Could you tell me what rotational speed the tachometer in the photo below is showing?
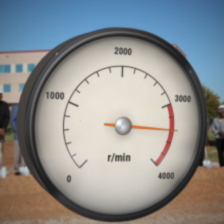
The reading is 3400 rpm
